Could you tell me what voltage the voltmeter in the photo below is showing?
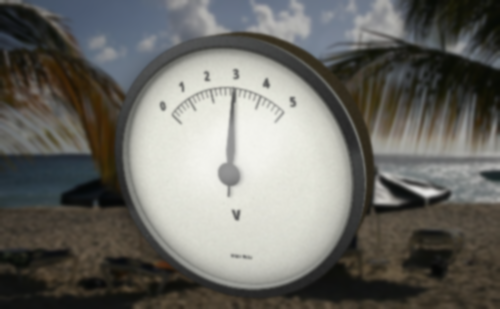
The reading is 3 V
